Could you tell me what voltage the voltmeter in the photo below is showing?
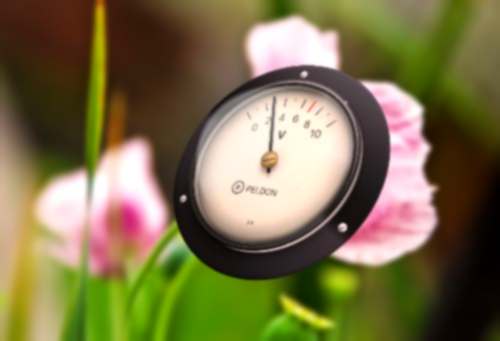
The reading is 3 V
